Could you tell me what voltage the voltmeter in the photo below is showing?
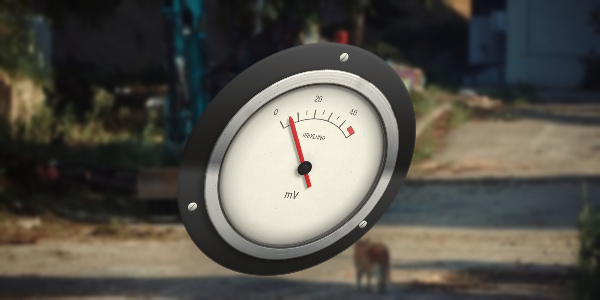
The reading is 5 mV
